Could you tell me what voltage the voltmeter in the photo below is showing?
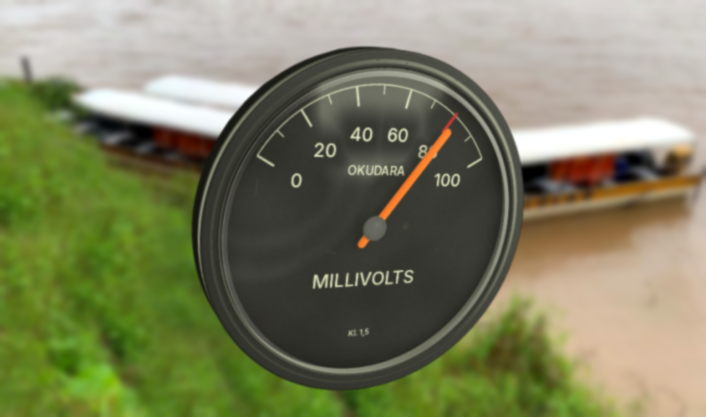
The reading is 80 mV
